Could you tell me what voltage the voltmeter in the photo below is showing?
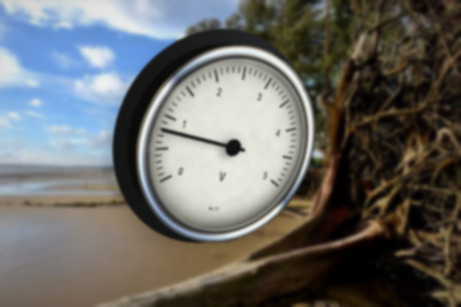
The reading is 0.8 V
